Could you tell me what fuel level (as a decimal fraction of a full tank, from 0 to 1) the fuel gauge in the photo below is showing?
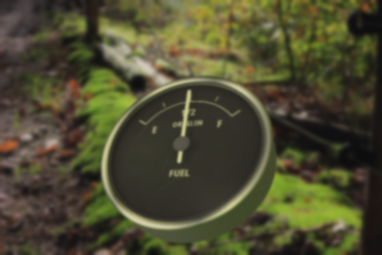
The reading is 0.5
